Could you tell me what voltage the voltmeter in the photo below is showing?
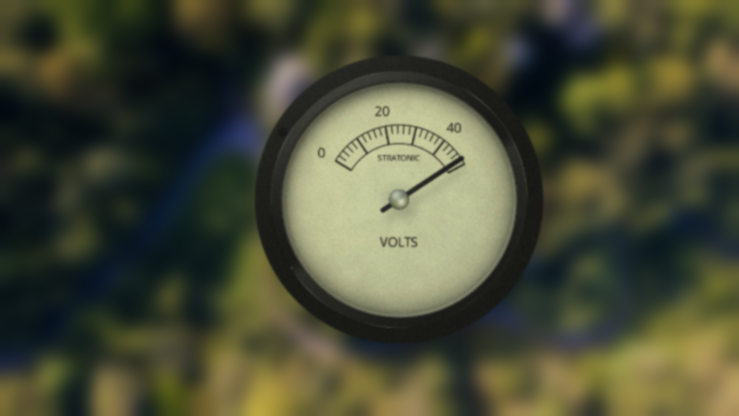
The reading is 48 V
